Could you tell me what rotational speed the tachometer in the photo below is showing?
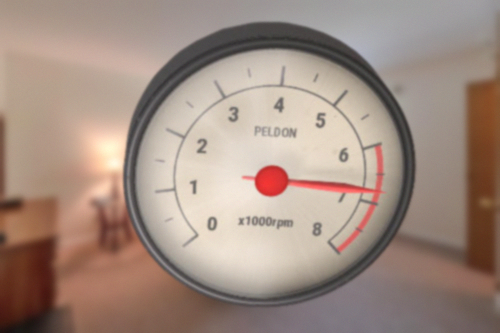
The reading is 6750 rpm
